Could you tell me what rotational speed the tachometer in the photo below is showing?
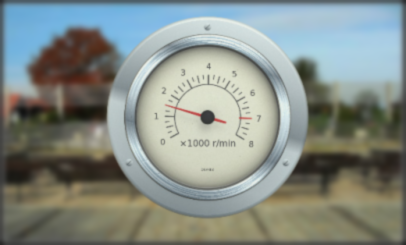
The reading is 1500 rpm
